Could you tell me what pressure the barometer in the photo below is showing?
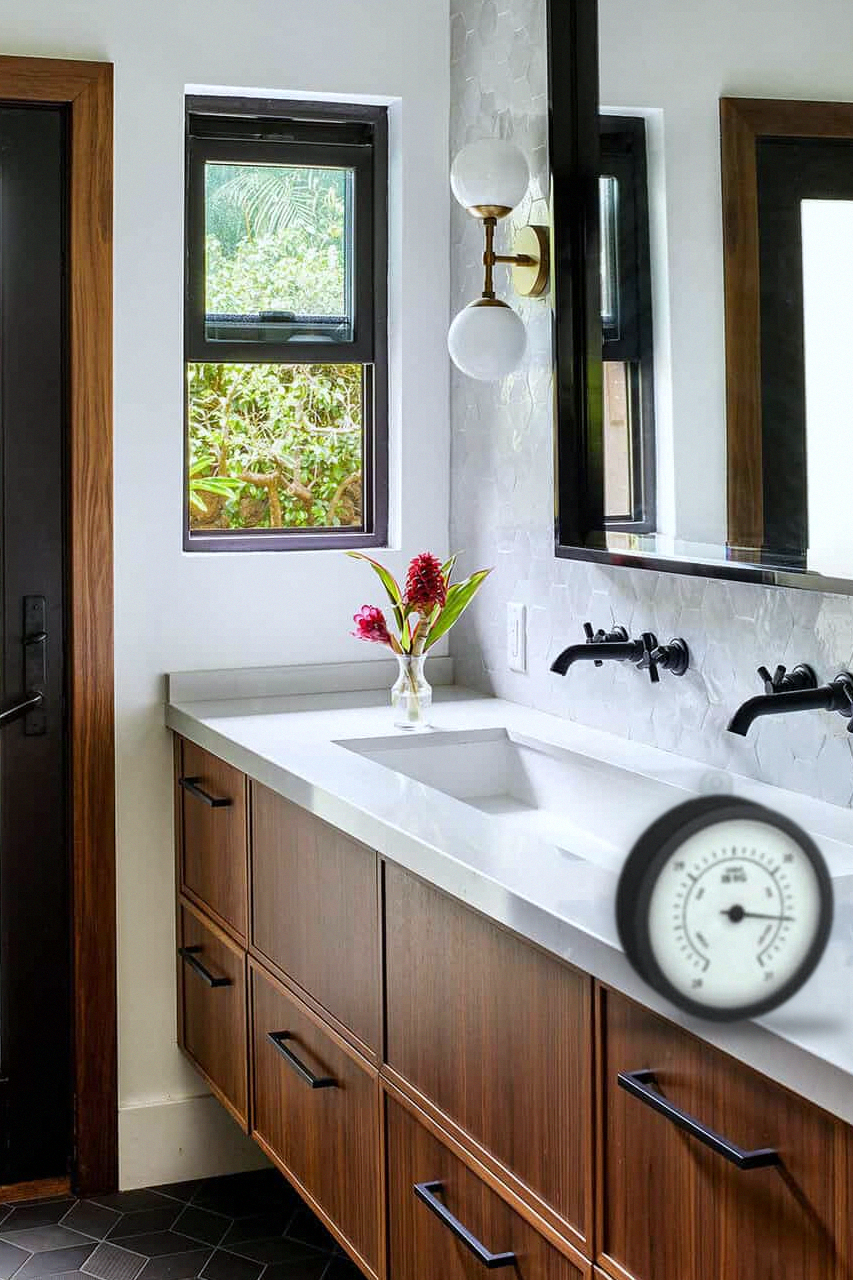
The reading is 30.5 inHg
